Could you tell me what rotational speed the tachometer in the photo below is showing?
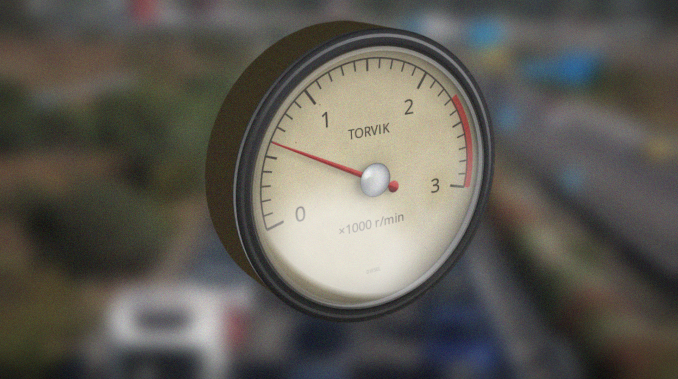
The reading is 600 rpm
